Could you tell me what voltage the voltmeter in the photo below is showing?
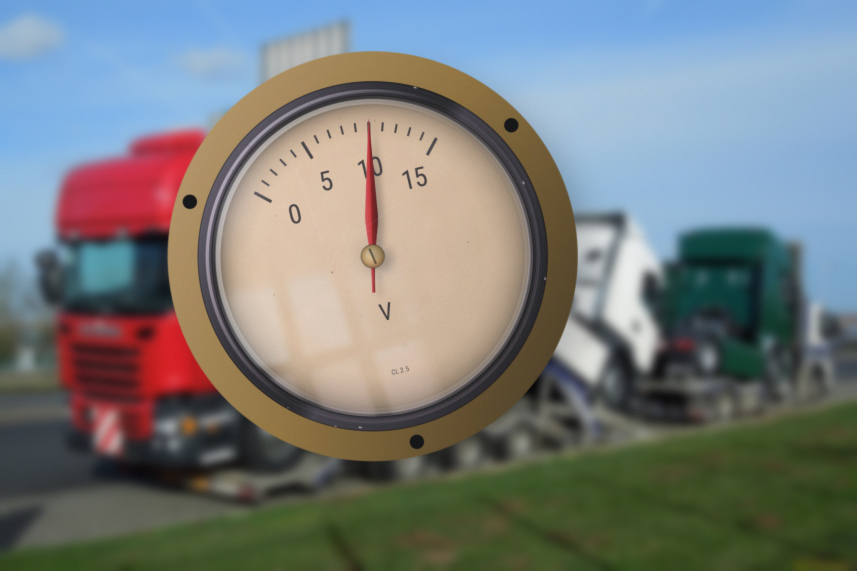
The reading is 10 V
